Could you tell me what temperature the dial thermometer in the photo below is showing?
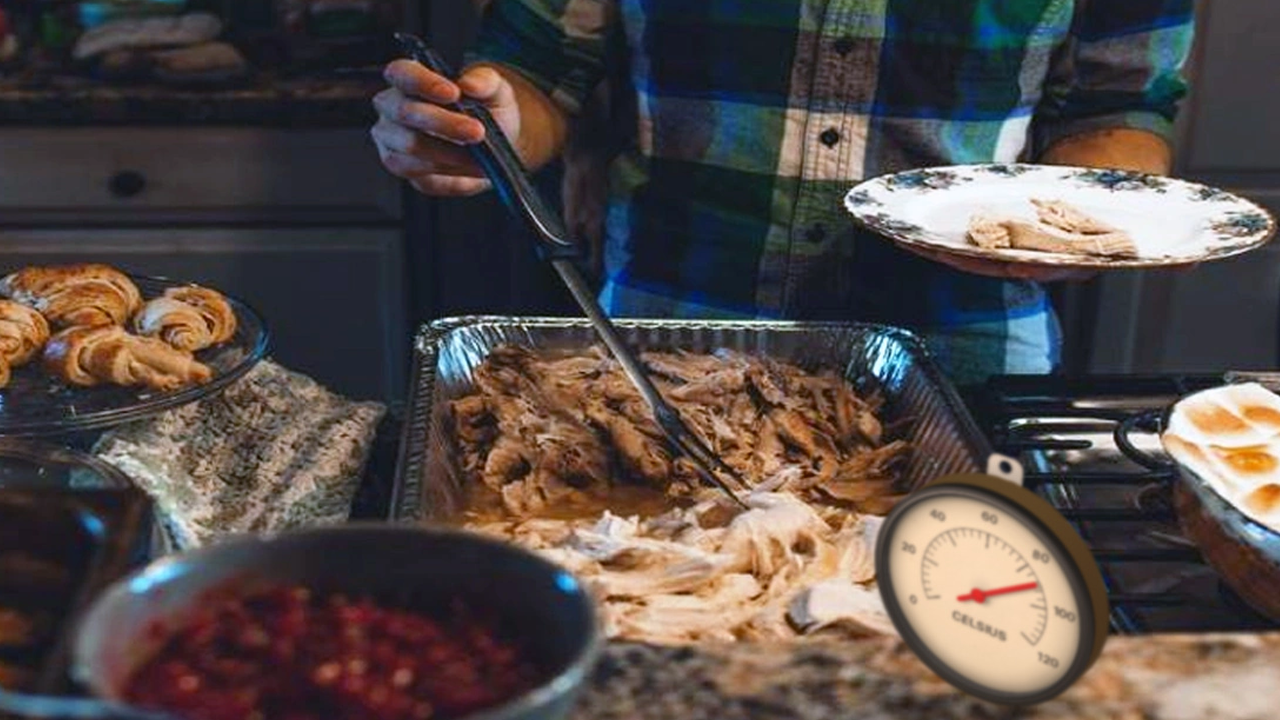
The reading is 88 °C
